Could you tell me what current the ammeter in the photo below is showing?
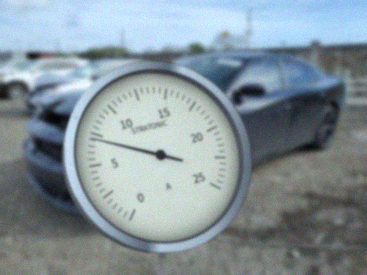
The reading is 7 A
